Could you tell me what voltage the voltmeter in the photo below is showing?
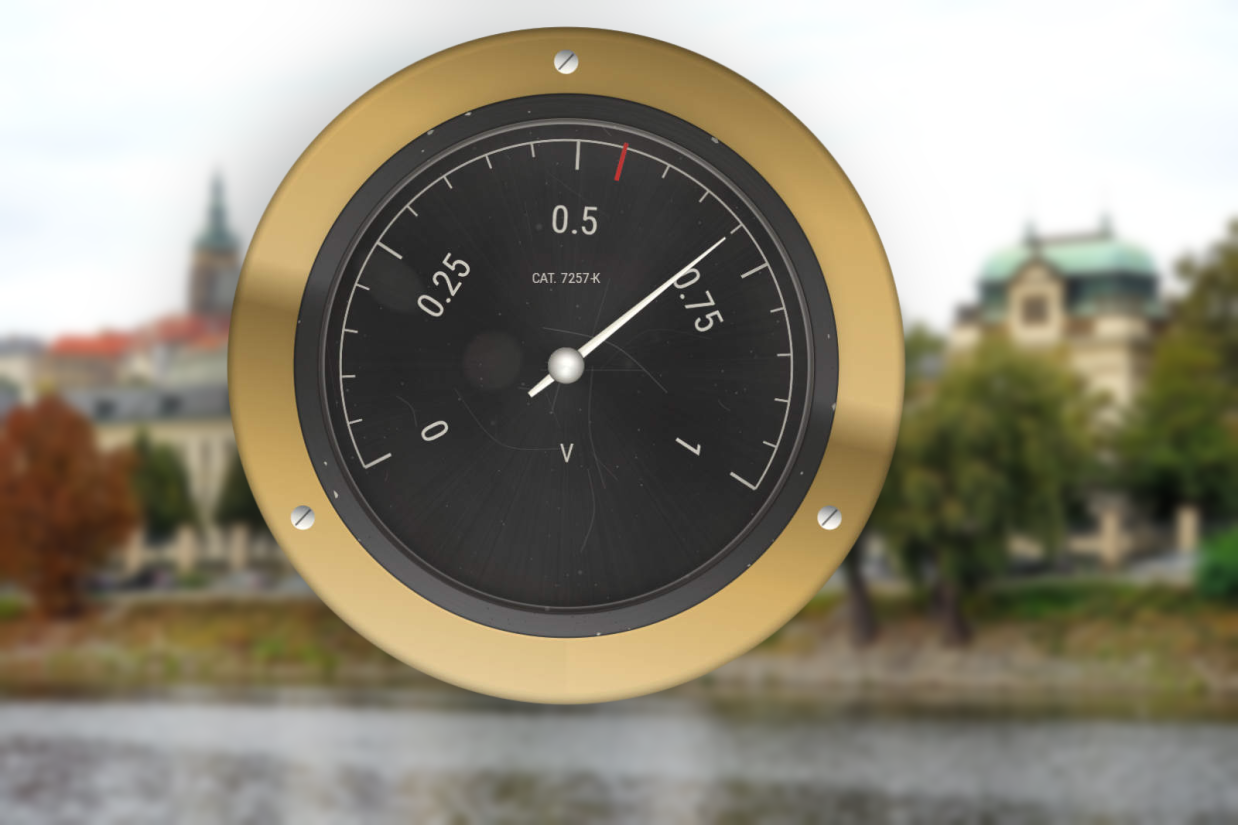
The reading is 0.7 V
